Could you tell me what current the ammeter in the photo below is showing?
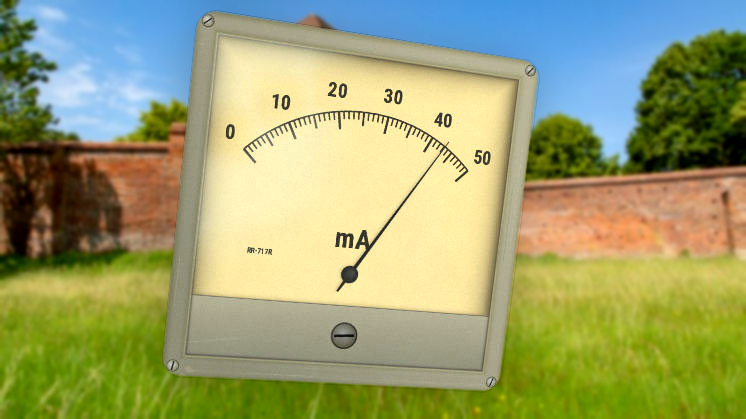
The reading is 43 mA
